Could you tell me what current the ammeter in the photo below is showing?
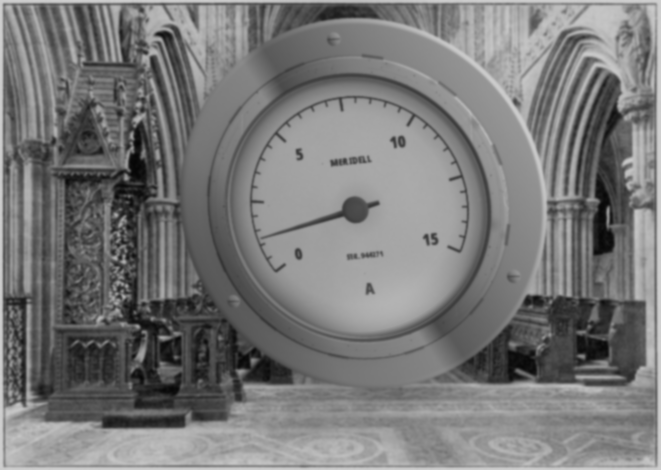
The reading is 1.25 A
